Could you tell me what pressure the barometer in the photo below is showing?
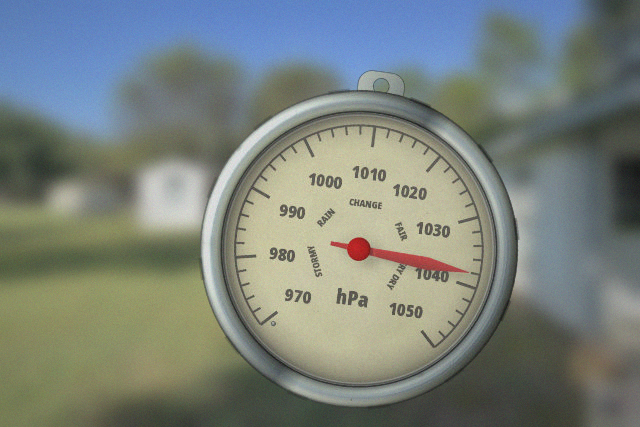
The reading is 1038 hPa
